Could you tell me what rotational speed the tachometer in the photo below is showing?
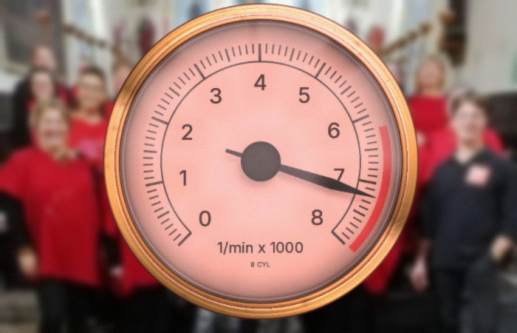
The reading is 7200 rpm
